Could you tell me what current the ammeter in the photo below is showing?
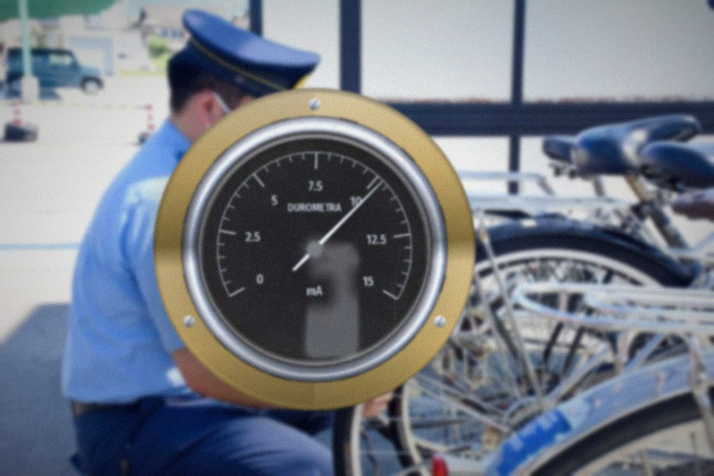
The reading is 10.25 mA
